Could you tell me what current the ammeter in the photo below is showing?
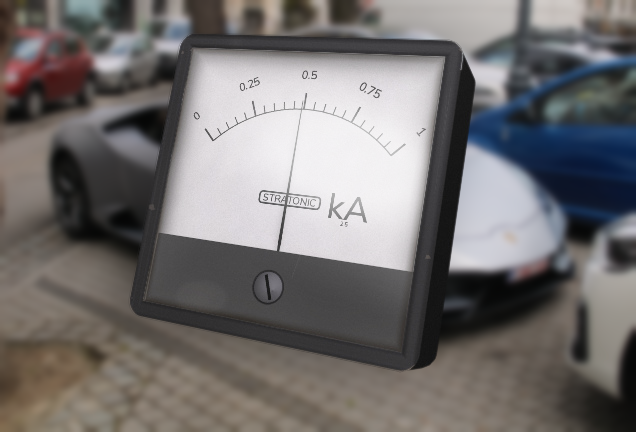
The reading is 0.5 kA
